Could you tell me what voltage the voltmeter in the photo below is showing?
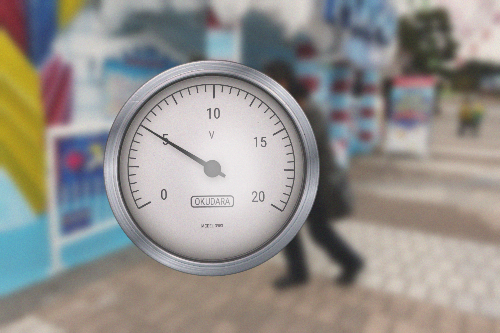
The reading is 5 V
